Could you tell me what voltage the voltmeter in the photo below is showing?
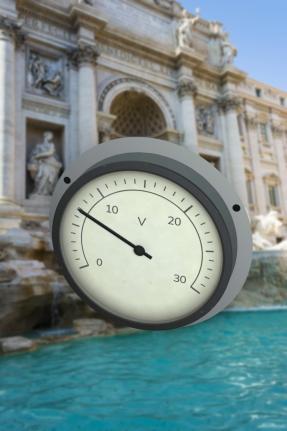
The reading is 7 V
